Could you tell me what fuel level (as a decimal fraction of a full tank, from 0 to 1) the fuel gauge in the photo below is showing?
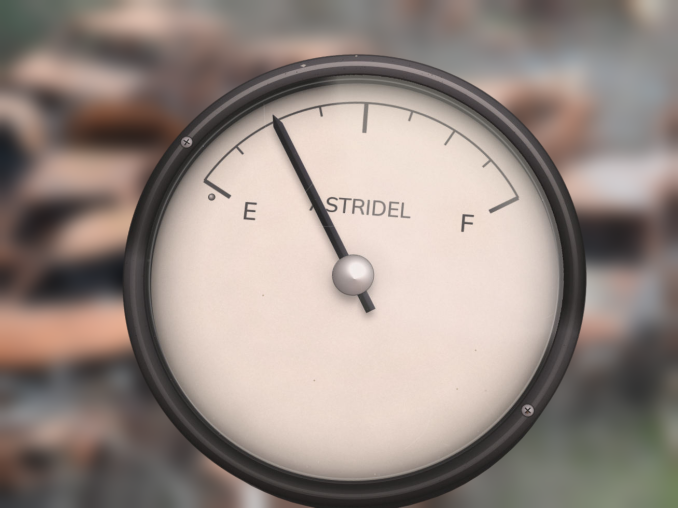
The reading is 0.25
